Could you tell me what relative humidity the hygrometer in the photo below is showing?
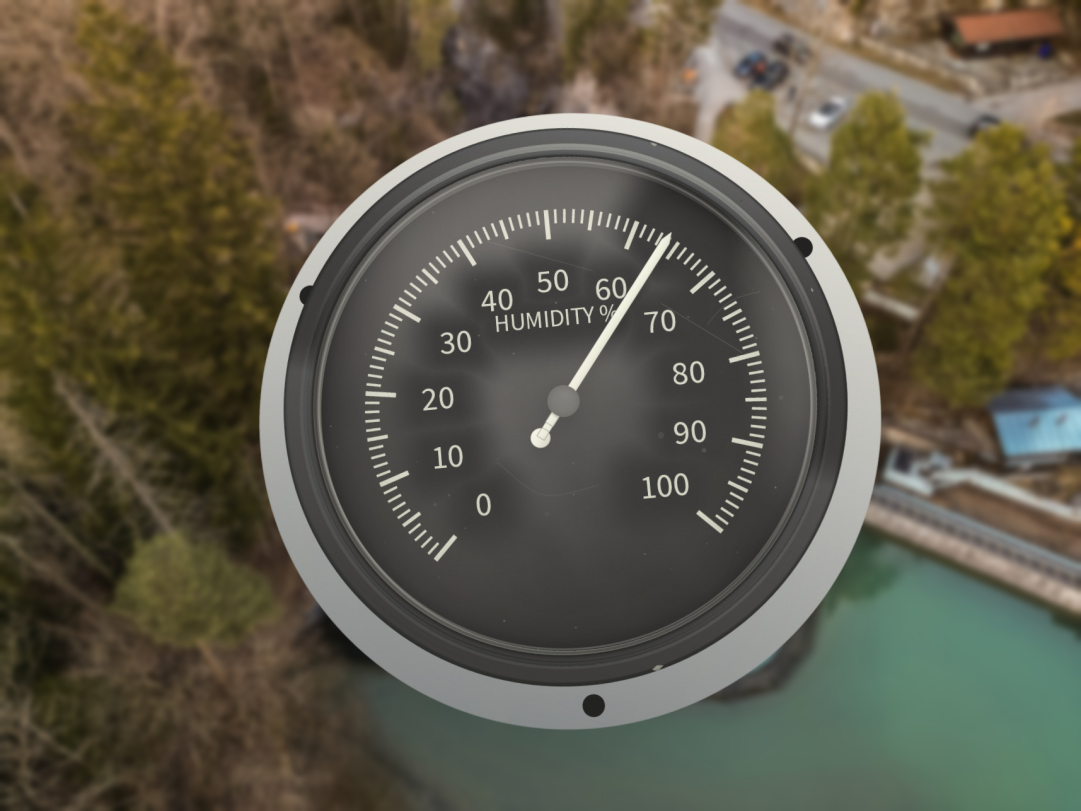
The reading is 64 %
